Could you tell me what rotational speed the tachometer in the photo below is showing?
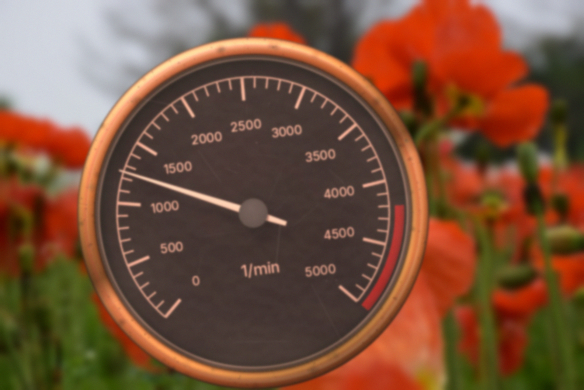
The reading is 1250 rpm
